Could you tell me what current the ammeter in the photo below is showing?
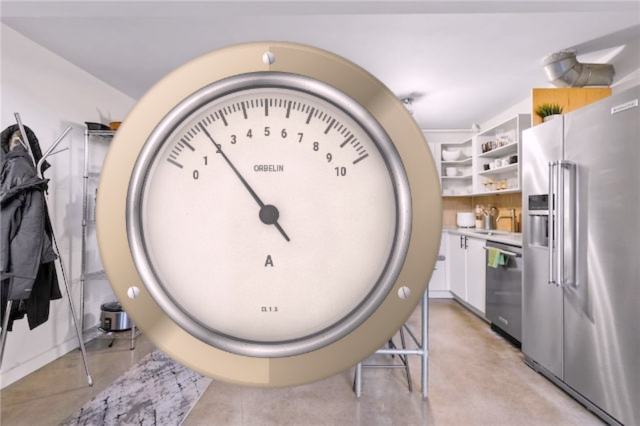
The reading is 2 A
